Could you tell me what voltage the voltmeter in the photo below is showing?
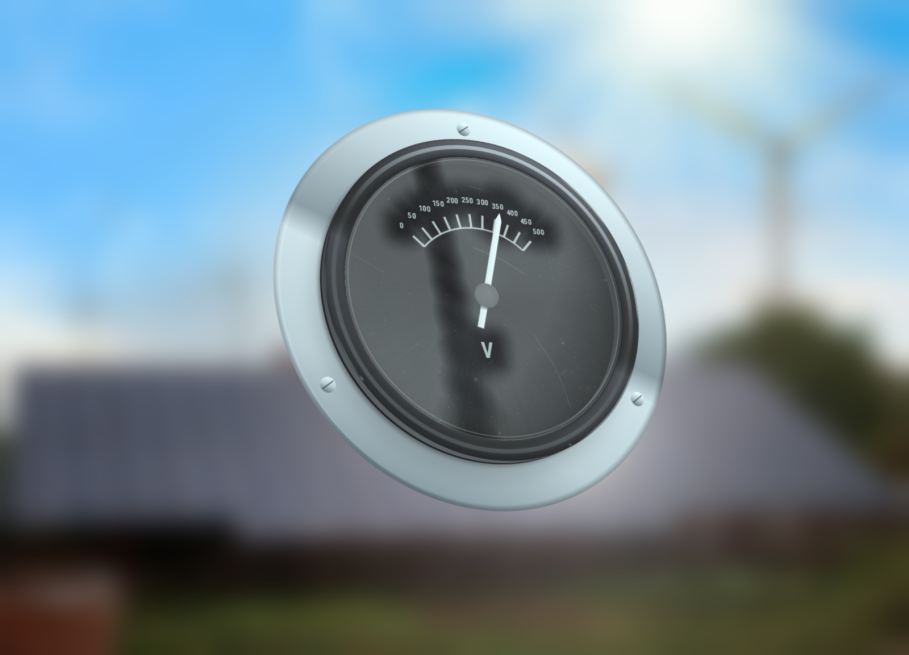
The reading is 350 V
